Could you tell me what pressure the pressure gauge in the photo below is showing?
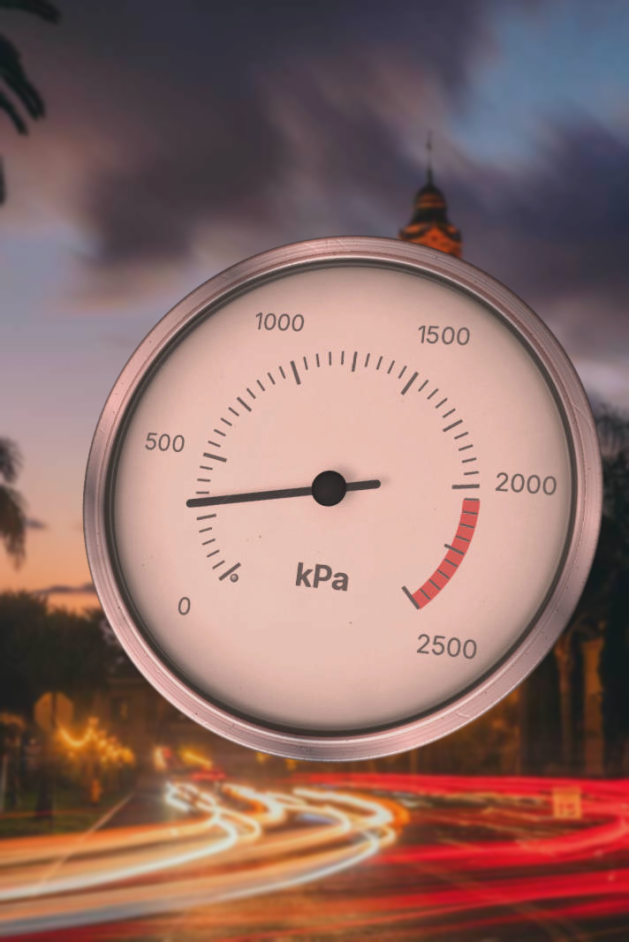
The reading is 300 kPa
